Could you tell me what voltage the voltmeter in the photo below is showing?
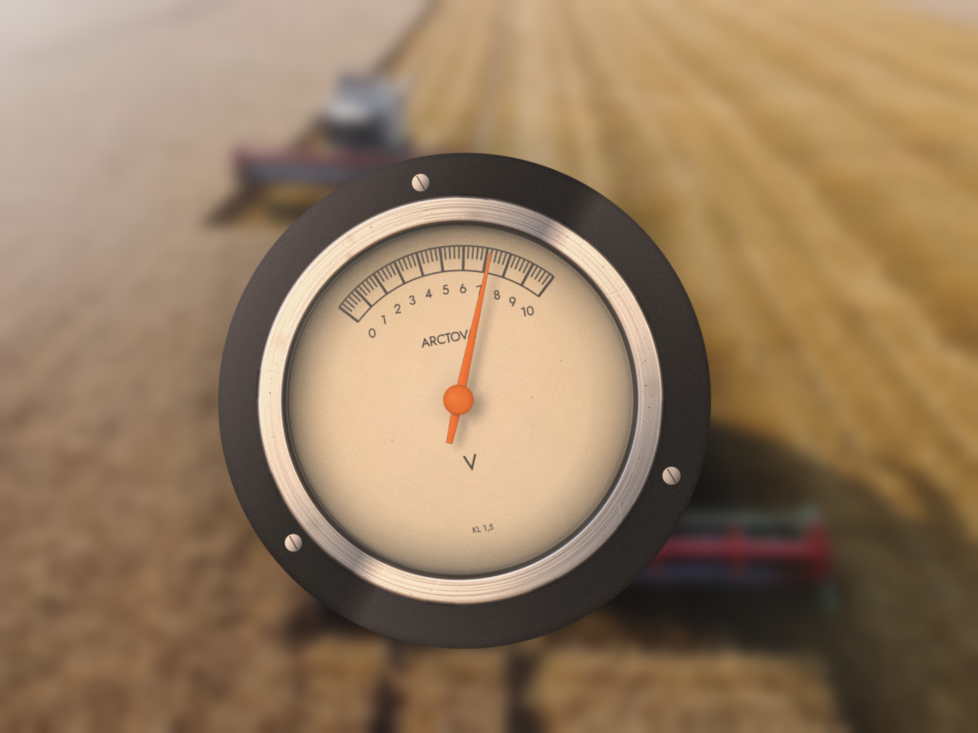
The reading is 7.2 V
